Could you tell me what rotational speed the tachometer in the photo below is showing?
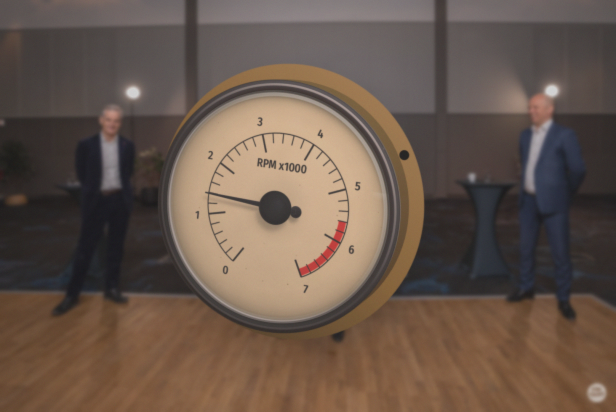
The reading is 1400 rpm
